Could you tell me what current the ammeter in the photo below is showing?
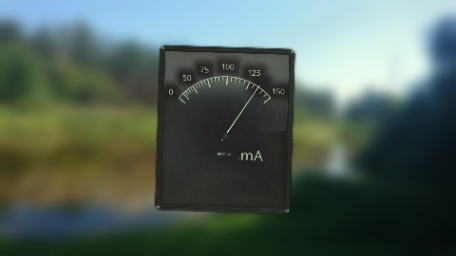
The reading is 135 mA
